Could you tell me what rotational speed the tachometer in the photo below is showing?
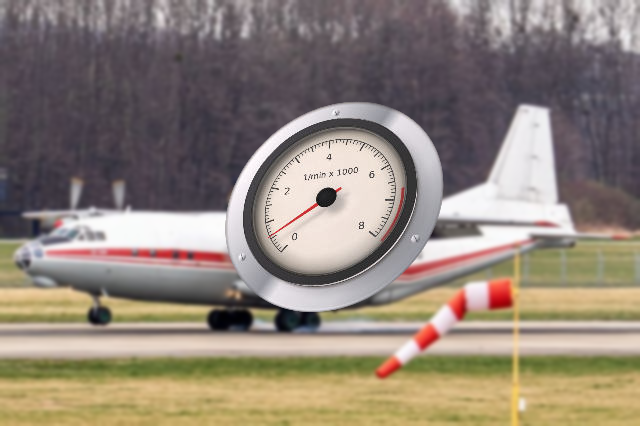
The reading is 500 rpm
